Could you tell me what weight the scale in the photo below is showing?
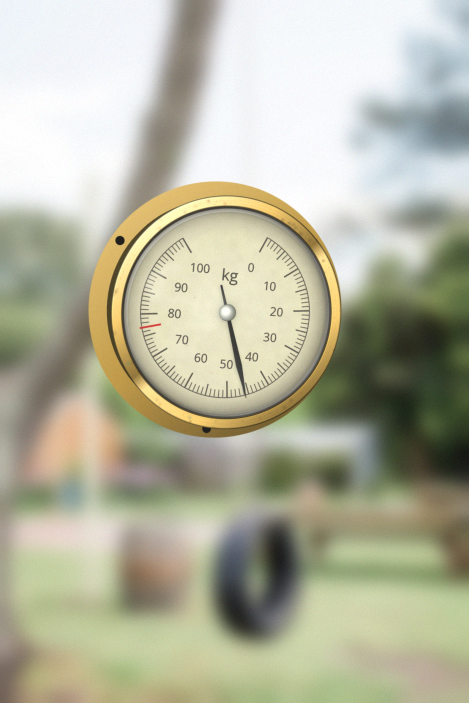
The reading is 46 kg
